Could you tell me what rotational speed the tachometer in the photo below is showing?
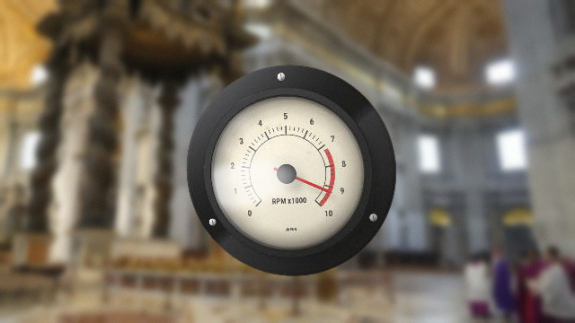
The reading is 9200 rpm
